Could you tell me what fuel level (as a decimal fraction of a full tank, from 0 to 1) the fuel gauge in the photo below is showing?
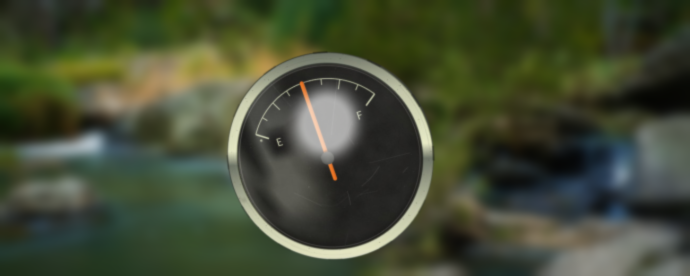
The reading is 0.5
